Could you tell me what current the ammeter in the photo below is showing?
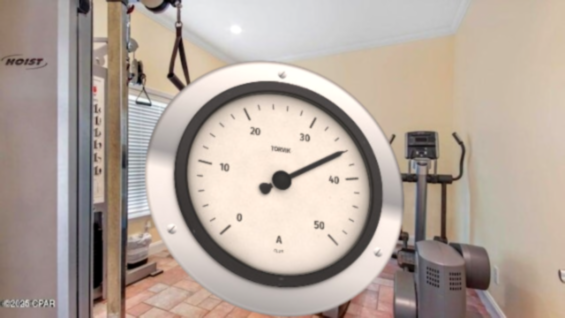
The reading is 36 A
